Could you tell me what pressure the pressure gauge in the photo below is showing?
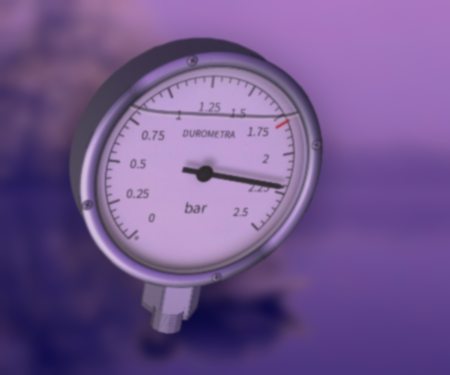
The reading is 2.2 bar
